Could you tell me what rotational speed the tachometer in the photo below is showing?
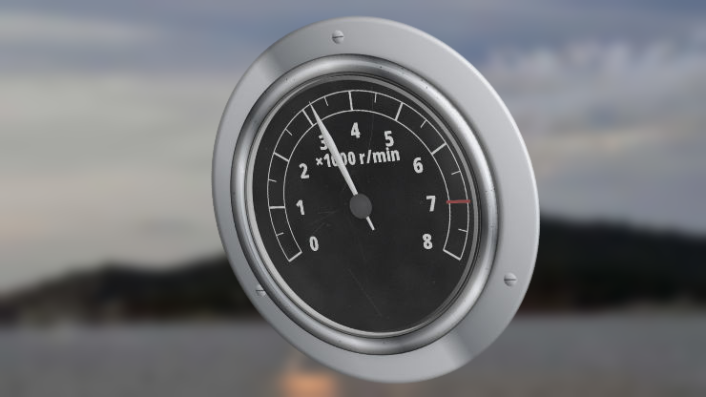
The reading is 3250 rpm
